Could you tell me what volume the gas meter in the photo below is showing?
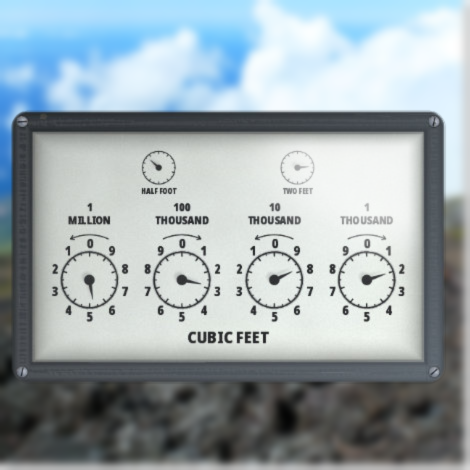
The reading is 528200 ft³
